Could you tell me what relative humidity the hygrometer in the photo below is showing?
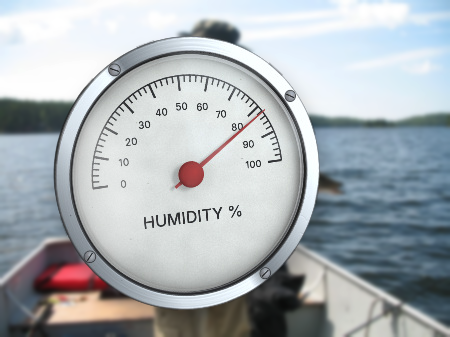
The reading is 82 %
